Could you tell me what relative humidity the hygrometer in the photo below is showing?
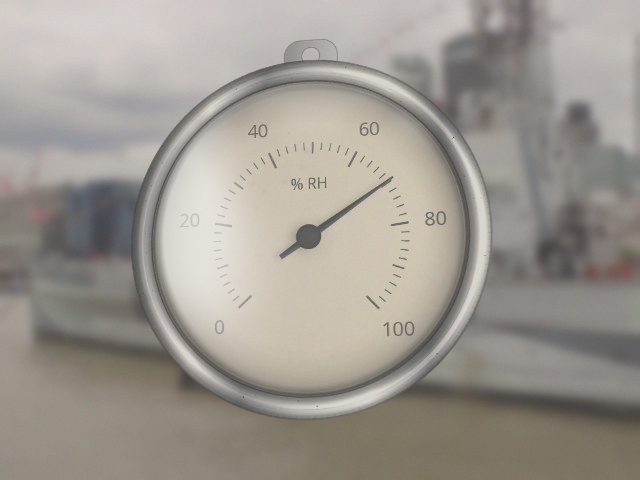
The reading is 70 %
